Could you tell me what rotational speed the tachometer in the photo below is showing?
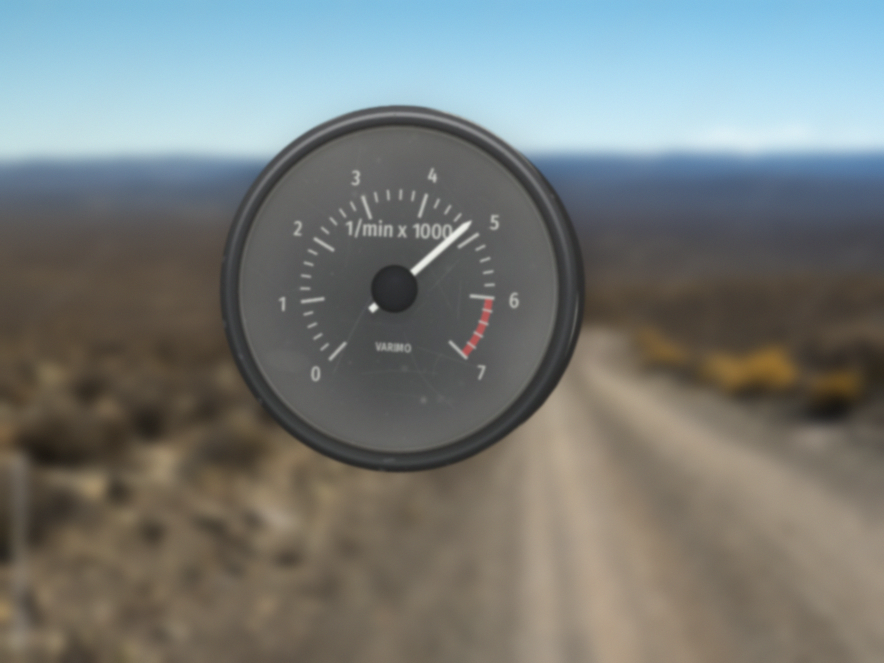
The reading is 4800 rpm
